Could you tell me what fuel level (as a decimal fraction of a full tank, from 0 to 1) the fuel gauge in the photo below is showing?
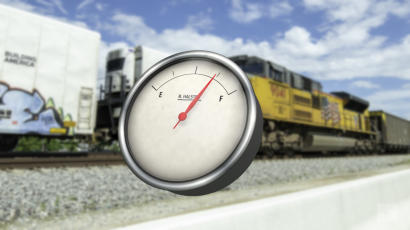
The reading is 0.75
